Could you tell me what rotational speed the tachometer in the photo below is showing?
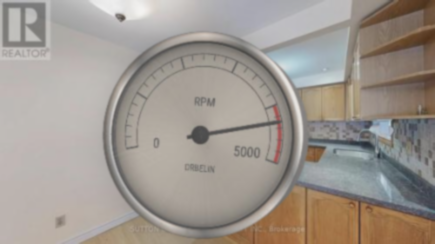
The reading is 4300 rpm
